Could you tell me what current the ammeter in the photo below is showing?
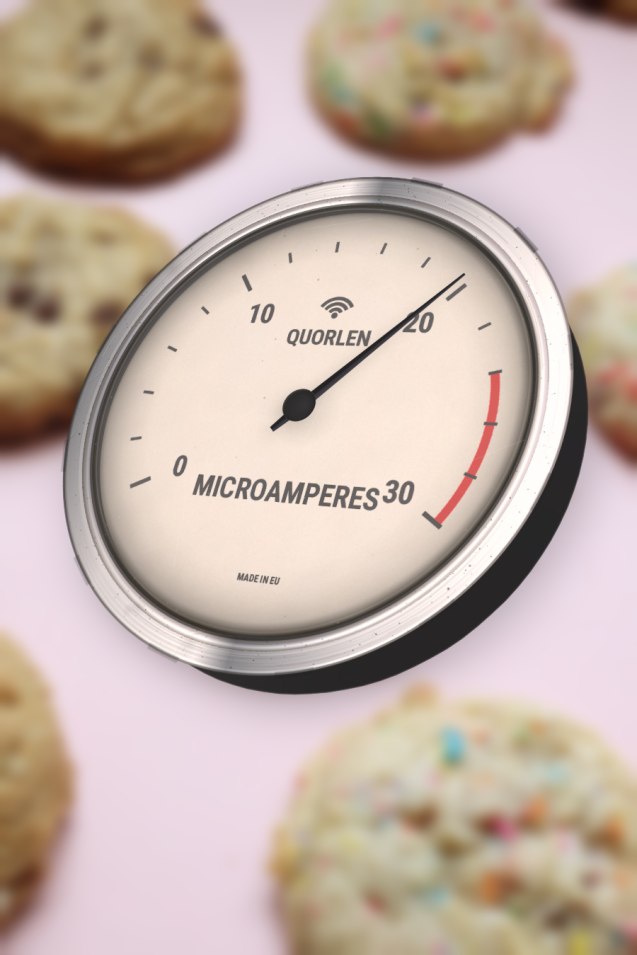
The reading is 20 µA
